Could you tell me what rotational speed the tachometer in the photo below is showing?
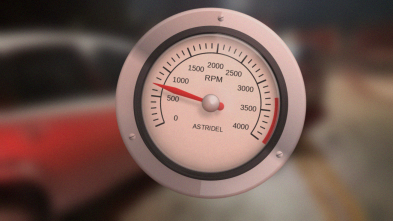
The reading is 700 rpm
